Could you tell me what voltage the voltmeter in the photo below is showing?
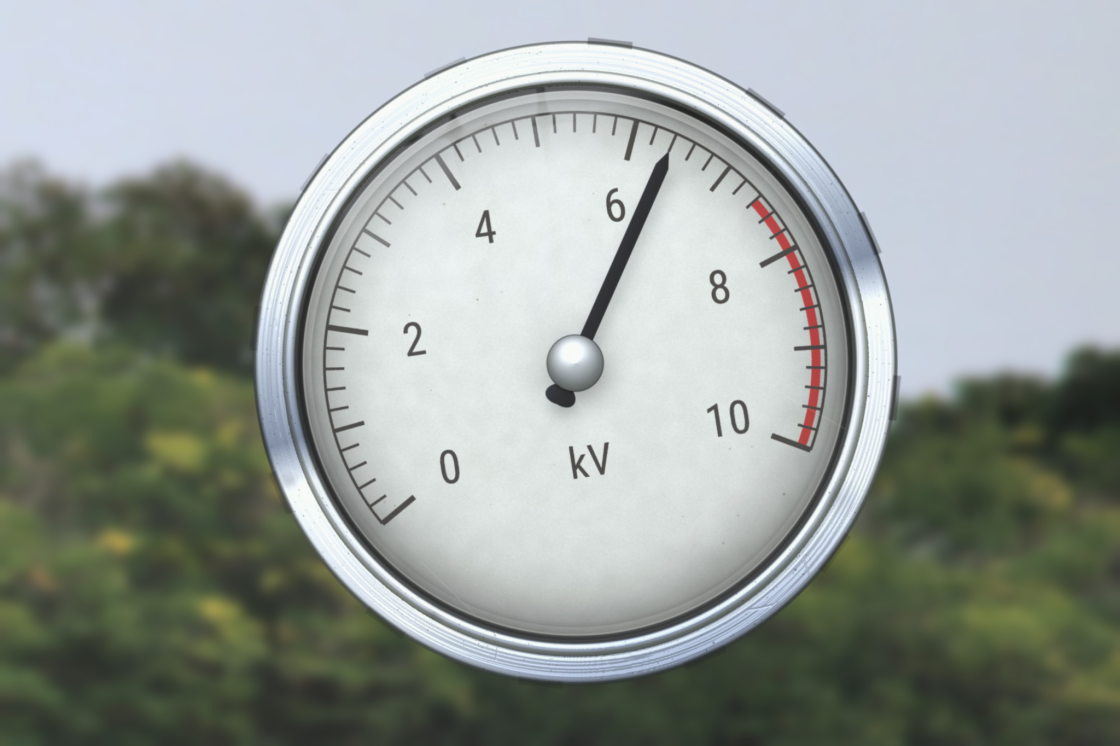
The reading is 6.4 kV
